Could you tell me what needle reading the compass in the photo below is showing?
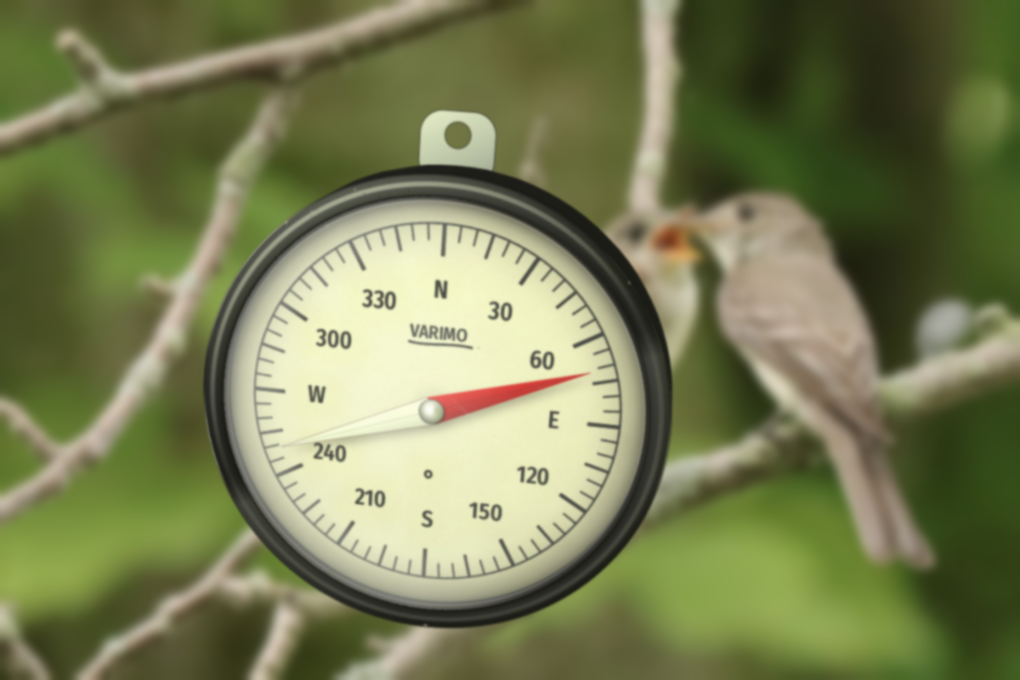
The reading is 70 °
